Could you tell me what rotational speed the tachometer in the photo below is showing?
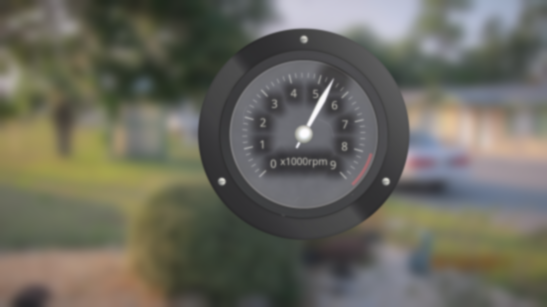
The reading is 5400 rpm
